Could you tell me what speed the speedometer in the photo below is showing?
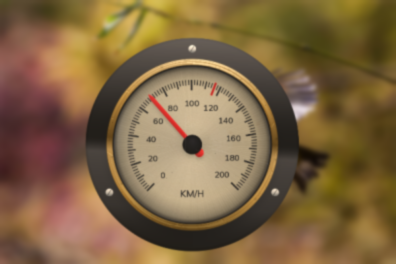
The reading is 70 km/h
